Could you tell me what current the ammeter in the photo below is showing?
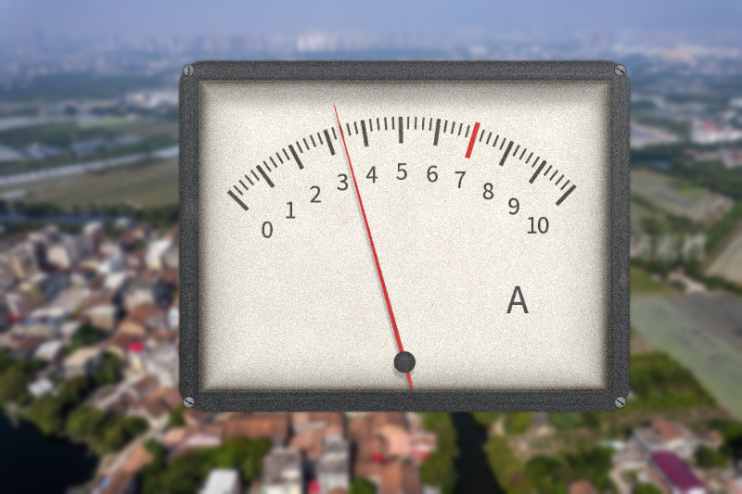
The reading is 3.4 A
